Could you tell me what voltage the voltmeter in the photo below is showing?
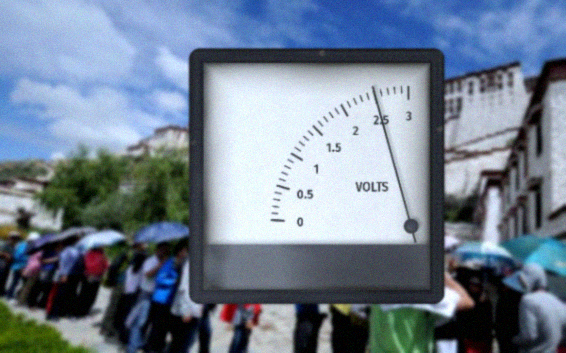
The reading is 2.5 V
